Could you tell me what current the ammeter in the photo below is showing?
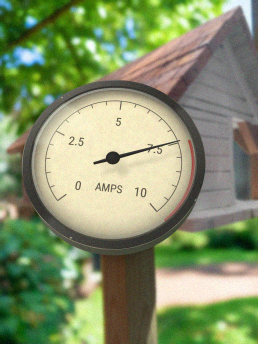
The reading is 7.5 A
